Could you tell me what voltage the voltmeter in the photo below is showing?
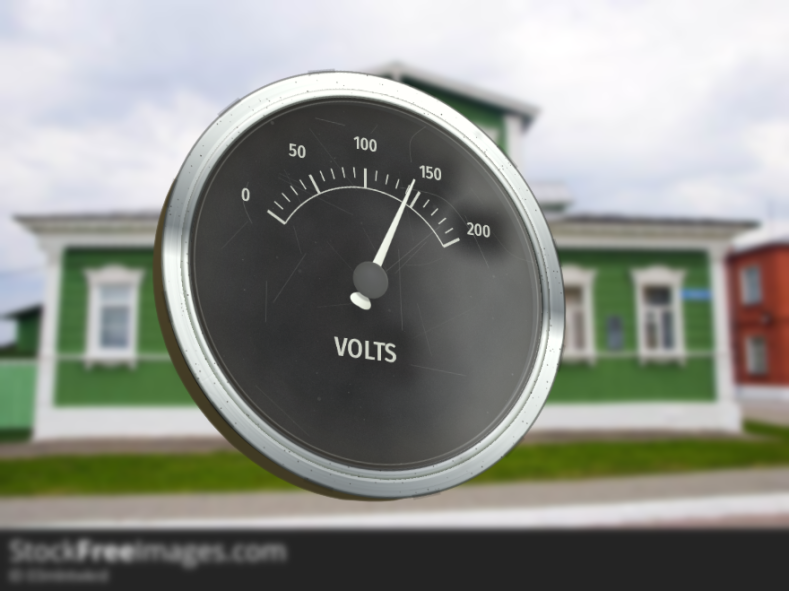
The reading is 140 V
